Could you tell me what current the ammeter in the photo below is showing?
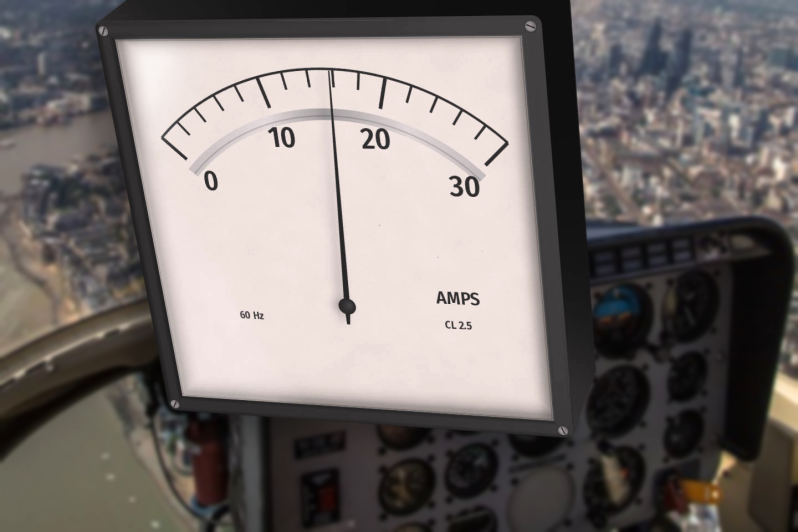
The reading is 16 A
